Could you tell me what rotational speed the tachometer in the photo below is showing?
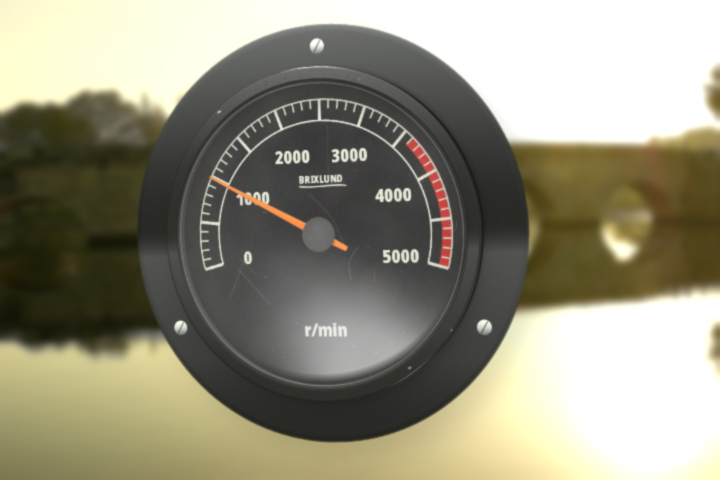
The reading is 1000 rpm
